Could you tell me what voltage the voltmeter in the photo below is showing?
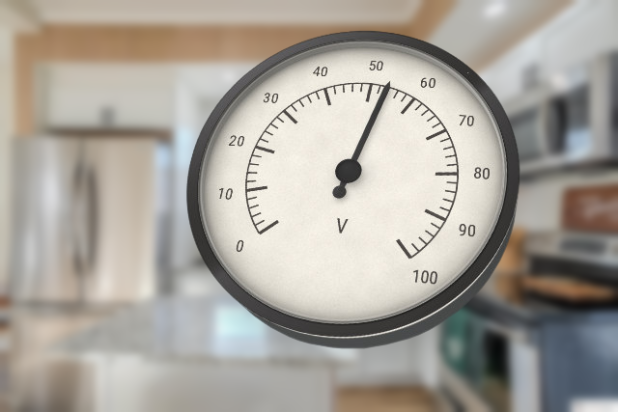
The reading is 54 V
